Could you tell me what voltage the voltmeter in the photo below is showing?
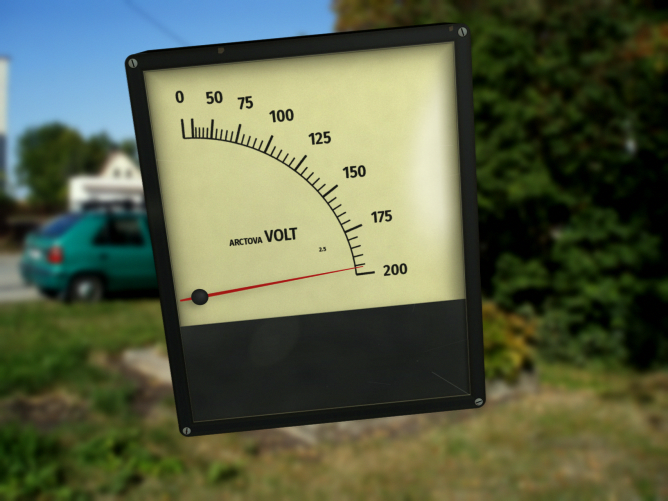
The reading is 195 V
